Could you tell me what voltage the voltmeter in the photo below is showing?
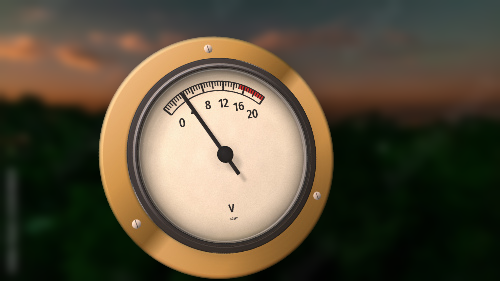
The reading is 4 V
